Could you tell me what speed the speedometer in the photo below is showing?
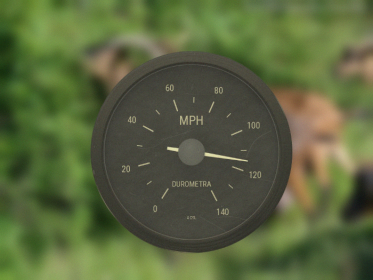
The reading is 115 mph
